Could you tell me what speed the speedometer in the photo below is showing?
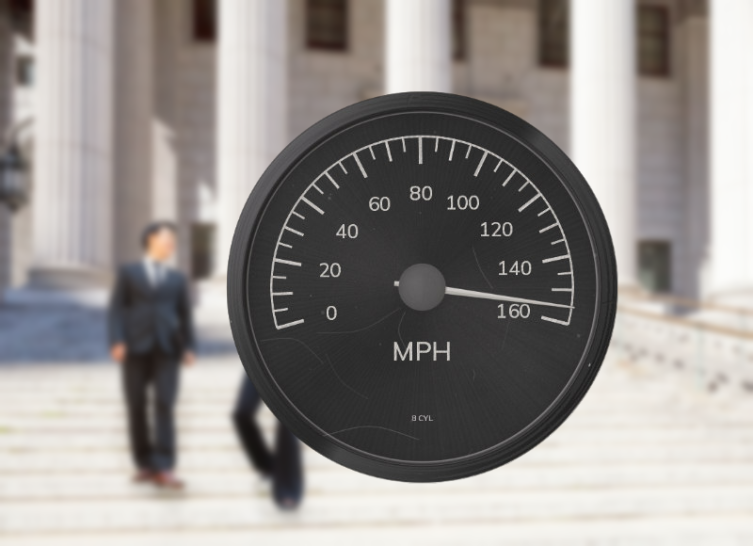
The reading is 155 mph
